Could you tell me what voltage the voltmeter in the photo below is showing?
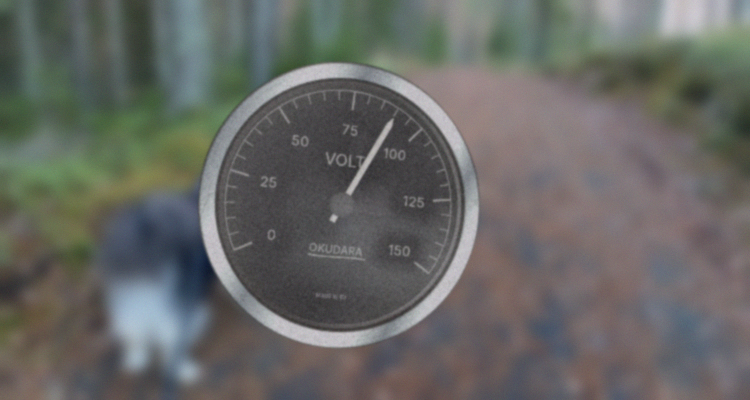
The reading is 90 V
